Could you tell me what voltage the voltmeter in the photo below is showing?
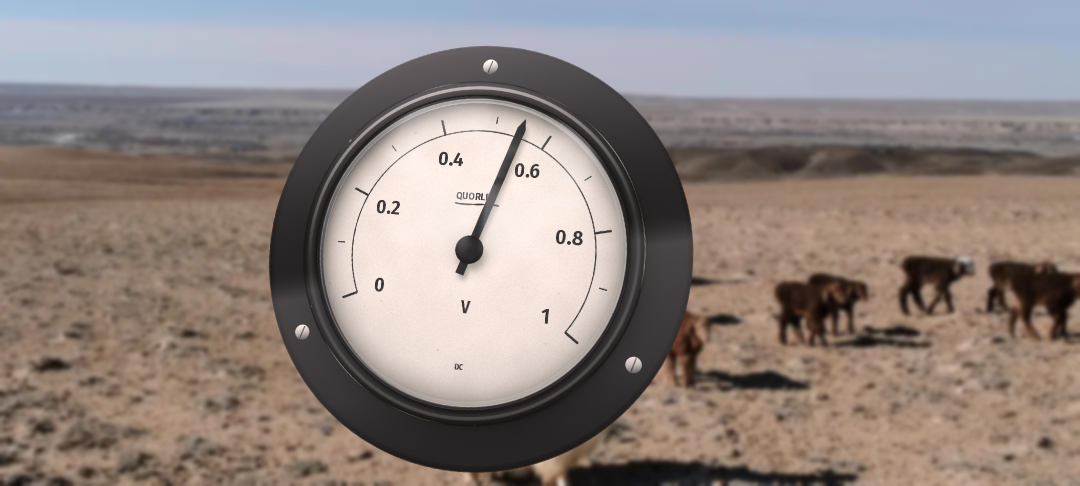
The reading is 0.55 V
